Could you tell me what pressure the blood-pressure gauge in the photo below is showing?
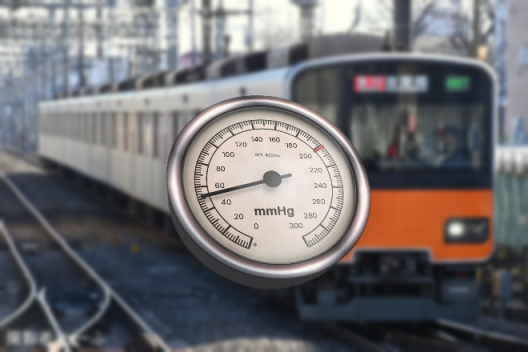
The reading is 50 mmHg
